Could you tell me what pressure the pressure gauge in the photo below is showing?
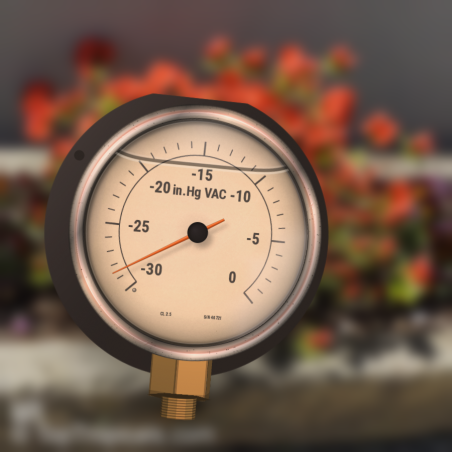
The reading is -28.5 inHg
